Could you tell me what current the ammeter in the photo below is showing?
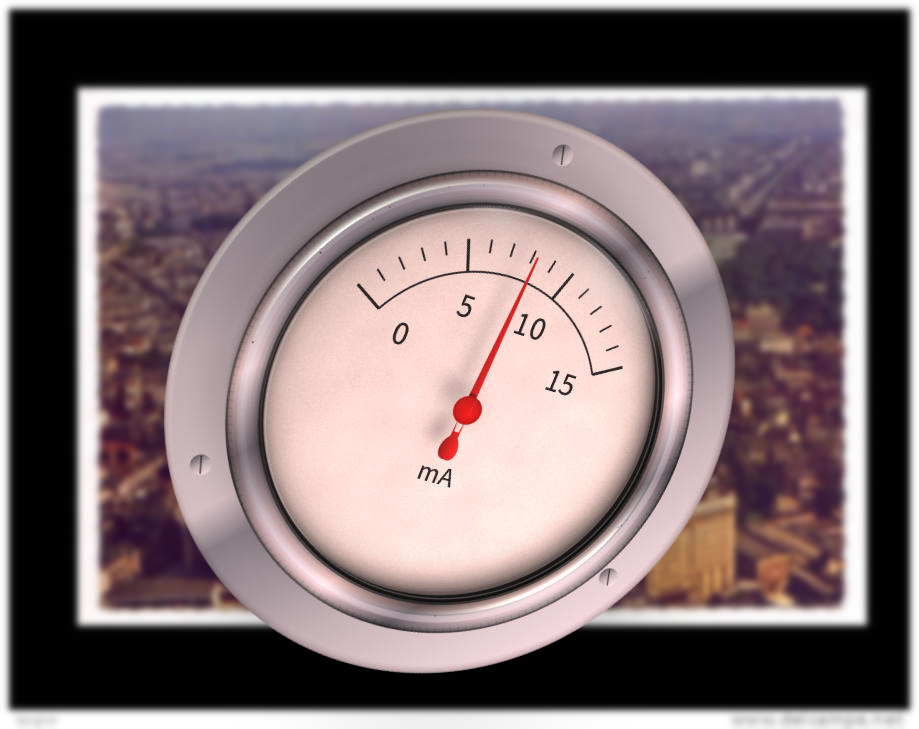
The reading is 8 mA
